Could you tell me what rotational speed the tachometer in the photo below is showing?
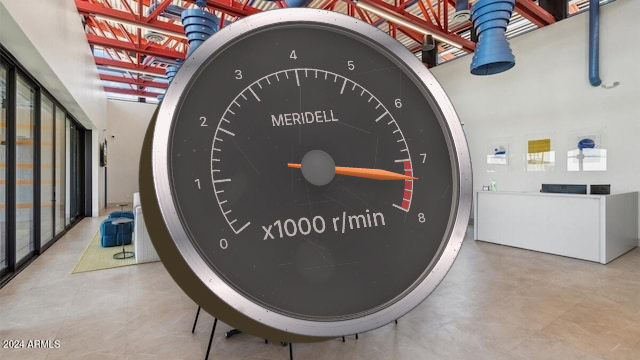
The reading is 7400 rpm
